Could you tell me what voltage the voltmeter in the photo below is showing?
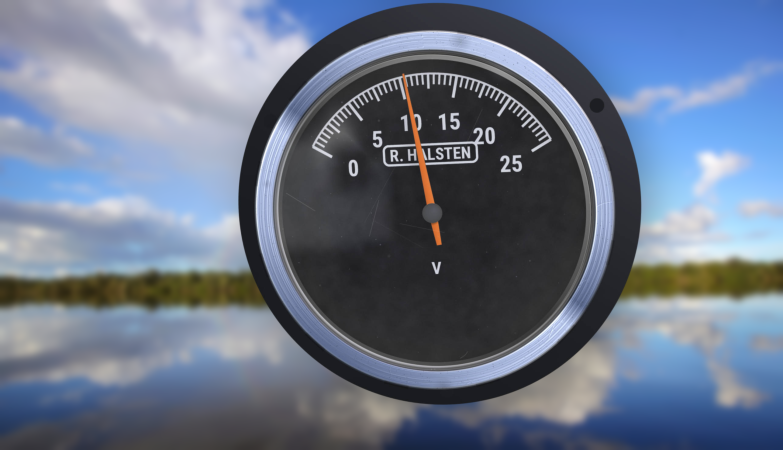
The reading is 10.5 V
